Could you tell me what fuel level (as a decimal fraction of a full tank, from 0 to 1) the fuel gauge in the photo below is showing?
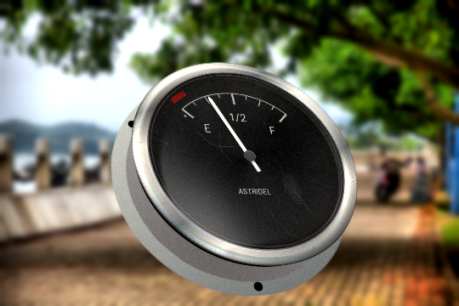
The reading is 0.25
